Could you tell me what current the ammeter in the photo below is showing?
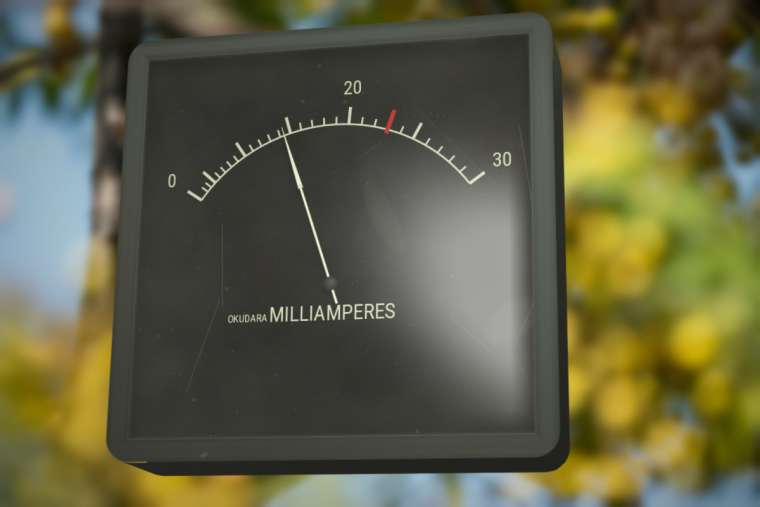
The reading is 14.5 mA
